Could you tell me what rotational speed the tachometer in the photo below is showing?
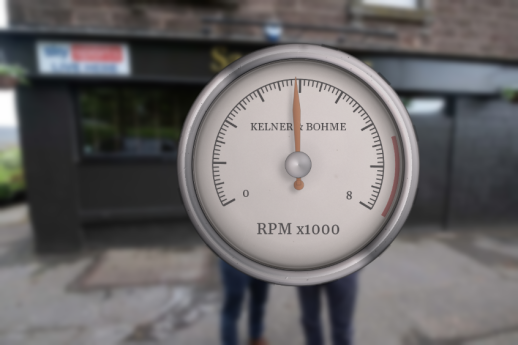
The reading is 3900 rpm
